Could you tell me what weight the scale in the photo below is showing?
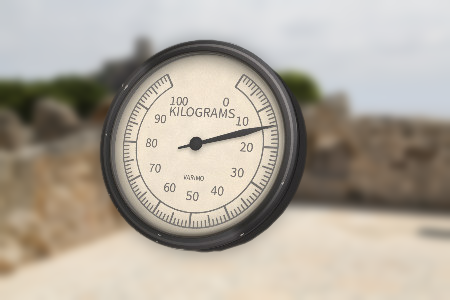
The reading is 15 kg
